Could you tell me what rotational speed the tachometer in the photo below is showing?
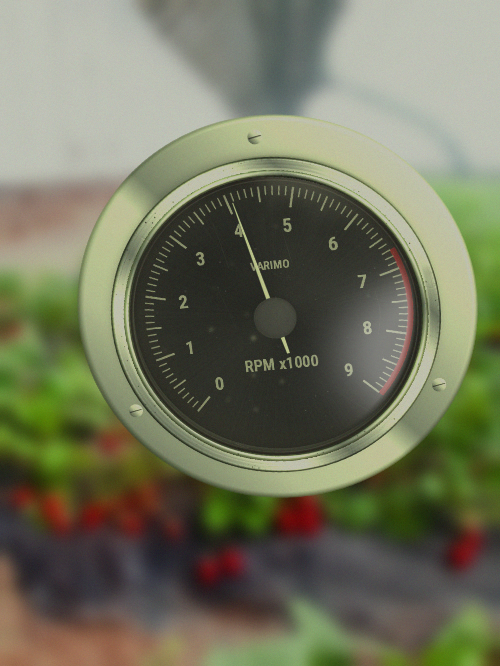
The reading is 4100 rpm
